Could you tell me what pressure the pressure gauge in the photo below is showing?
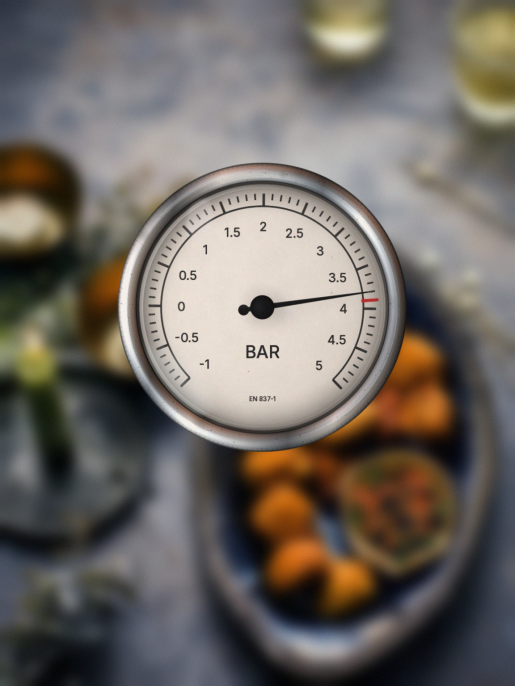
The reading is 3.8 bar
